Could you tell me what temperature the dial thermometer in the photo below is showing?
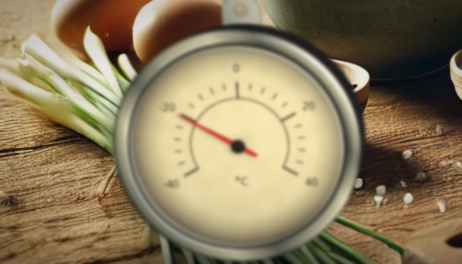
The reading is -20 °C
